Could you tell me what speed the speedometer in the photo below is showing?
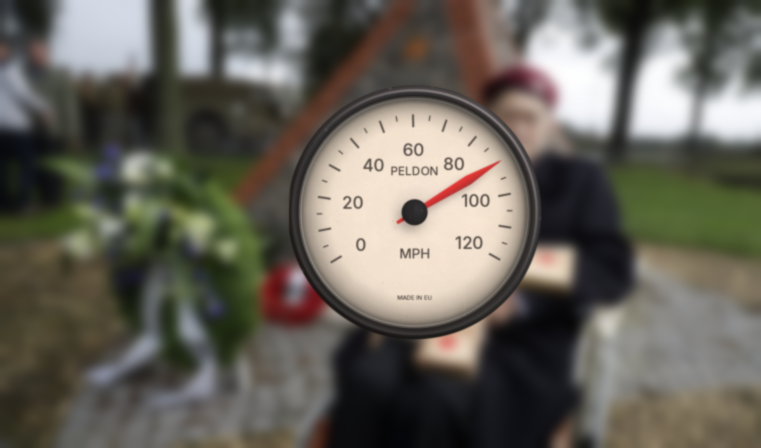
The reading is 90 mph
